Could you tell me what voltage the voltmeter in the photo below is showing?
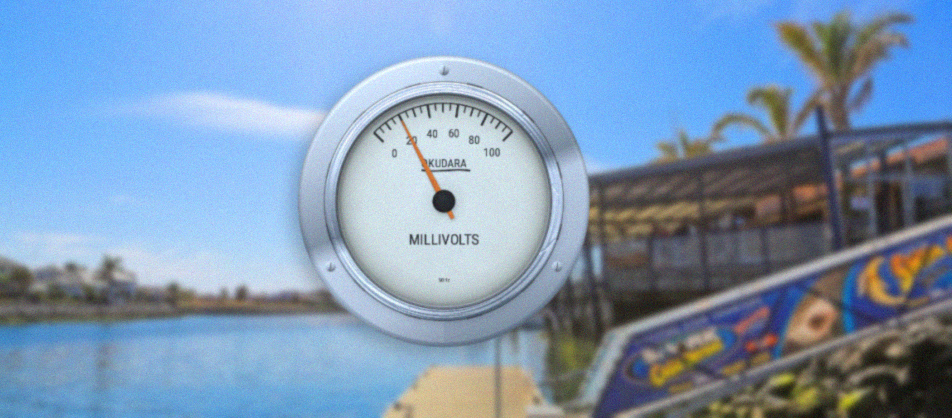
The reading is 20 mV
